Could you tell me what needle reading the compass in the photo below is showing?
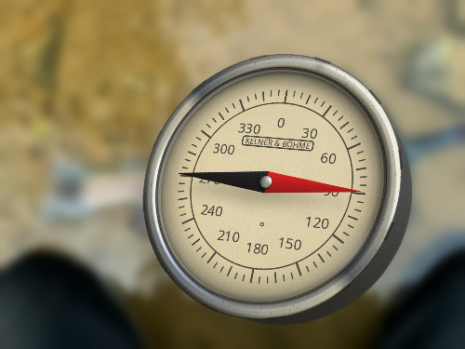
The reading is 90 °
